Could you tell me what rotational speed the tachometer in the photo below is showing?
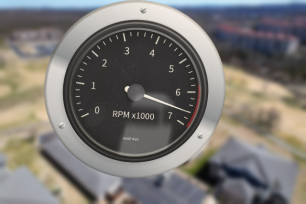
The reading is 6600 rpm
